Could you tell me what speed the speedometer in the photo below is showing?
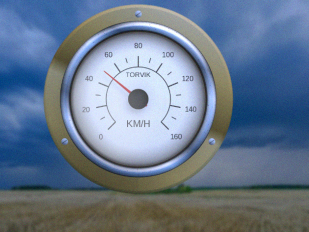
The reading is 50 km/h
